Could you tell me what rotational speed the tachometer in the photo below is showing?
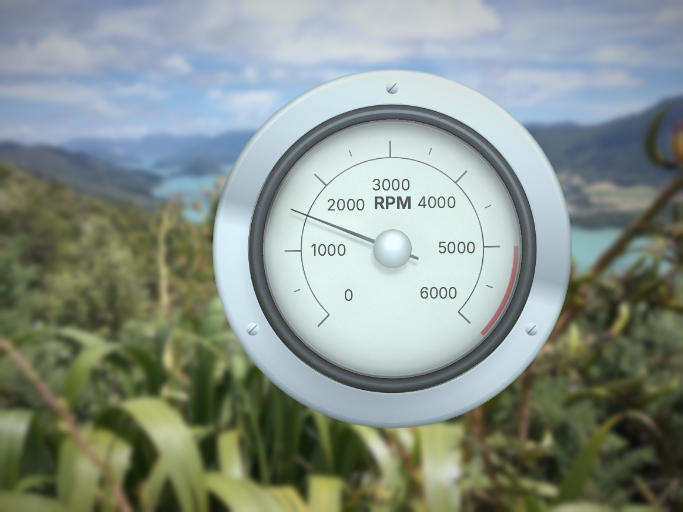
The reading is 1500 rpm
